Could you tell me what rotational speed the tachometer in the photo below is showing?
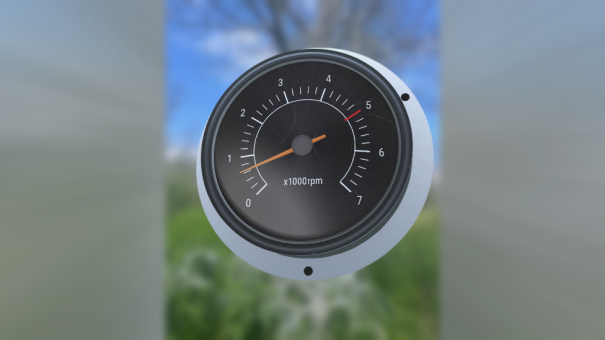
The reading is 600 rpm
